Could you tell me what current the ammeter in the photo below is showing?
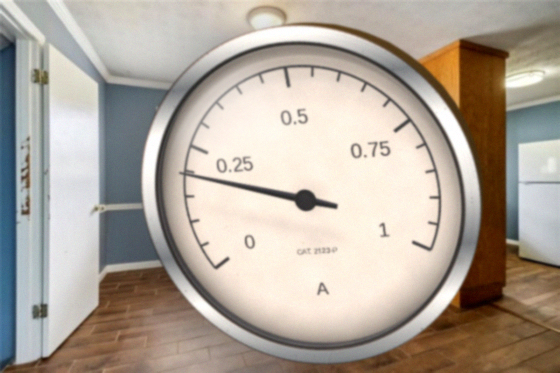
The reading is 0.2 A
